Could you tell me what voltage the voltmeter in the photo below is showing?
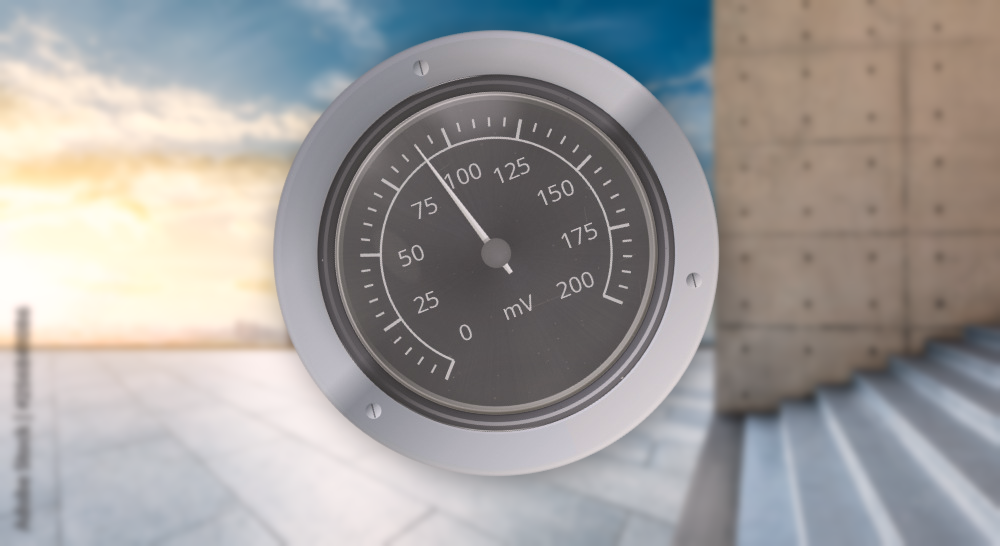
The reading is 90 mV
